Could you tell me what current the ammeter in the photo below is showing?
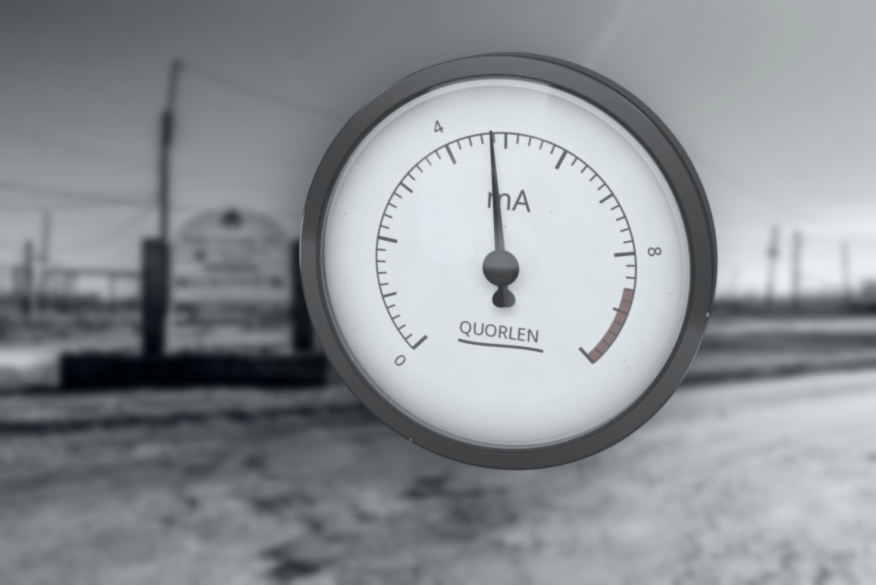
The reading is 4.8 mA
